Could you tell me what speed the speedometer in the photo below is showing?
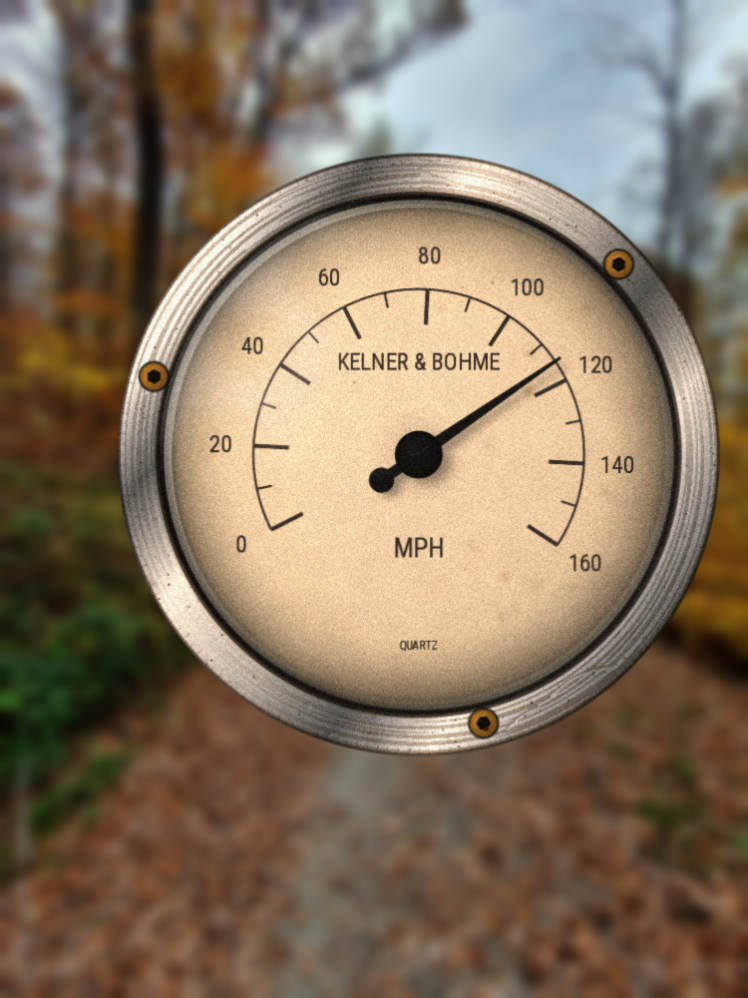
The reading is 115 mph
